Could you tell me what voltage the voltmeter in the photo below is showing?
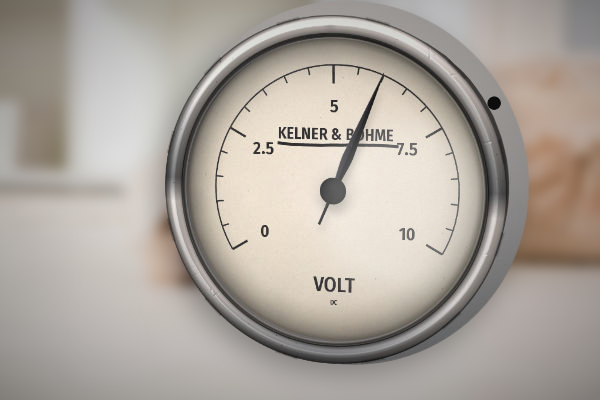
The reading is 6 V
